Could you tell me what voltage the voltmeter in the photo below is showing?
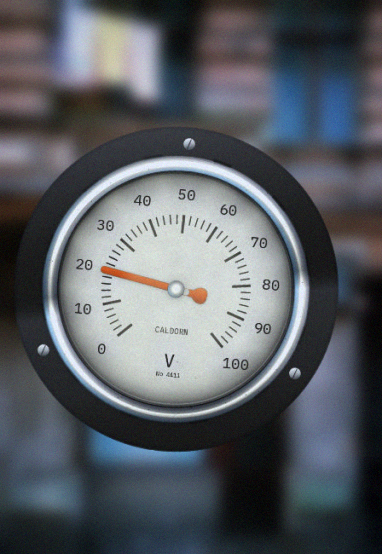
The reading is 20 V
